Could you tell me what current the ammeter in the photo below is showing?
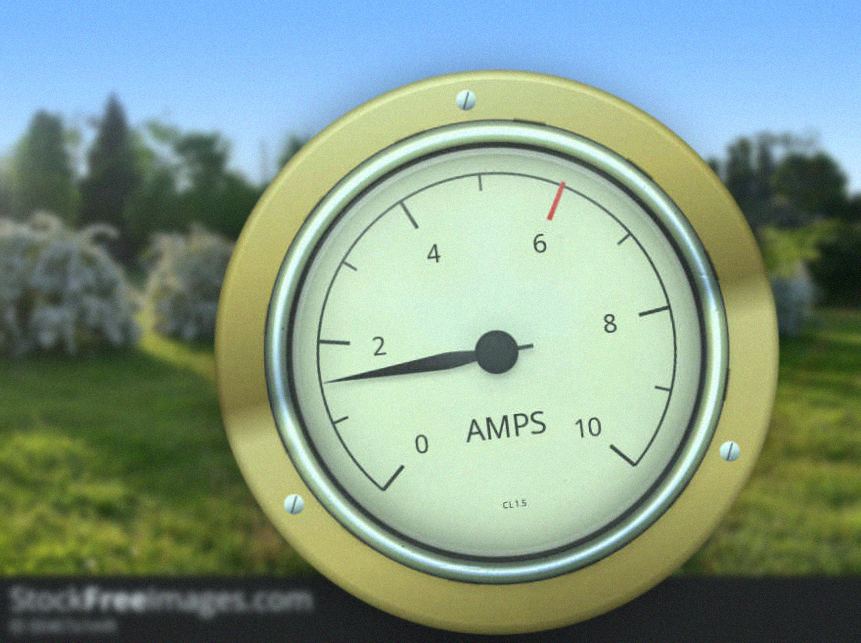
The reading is 1.5 A
